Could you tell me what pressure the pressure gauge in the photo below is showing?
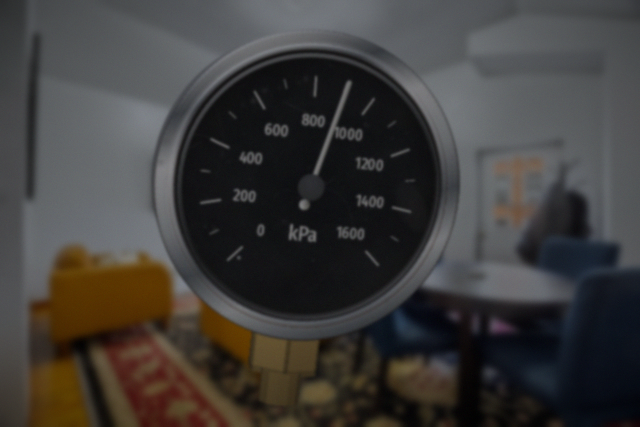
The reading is 900 kPa
